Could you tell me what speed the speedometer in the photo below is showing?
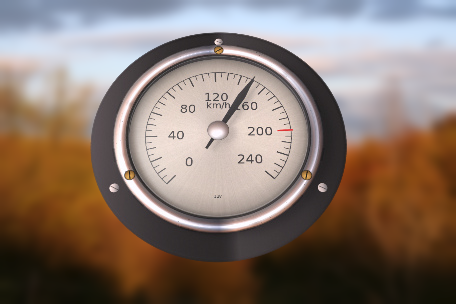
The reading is 150 km/h
